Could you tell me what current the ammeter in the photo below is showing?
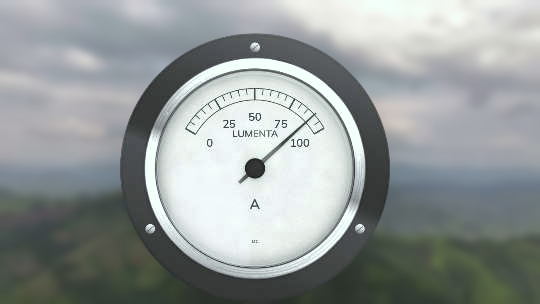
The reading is 90 A
